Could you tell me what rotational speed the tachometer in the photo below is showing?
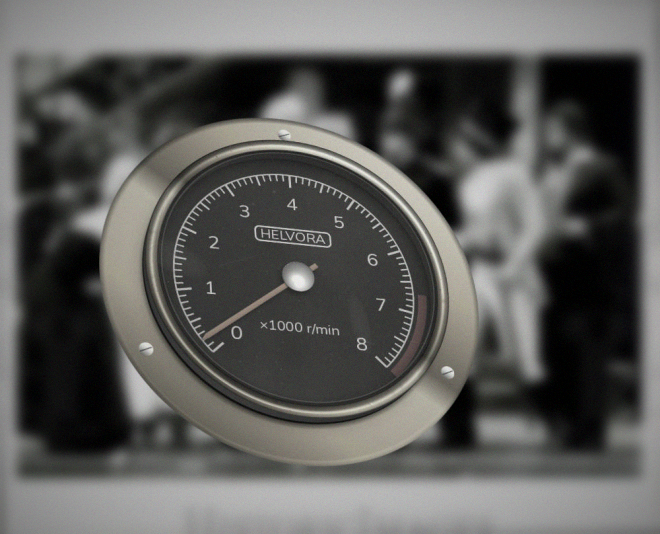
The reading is 200 rpm
